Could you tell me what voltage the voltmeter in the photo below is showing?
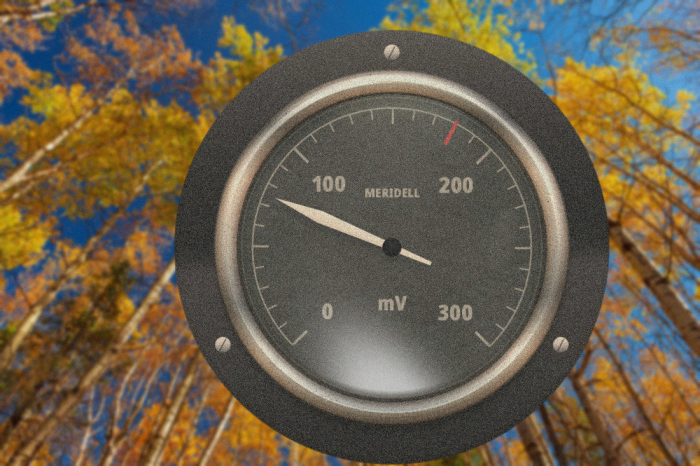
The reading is 75 mV
